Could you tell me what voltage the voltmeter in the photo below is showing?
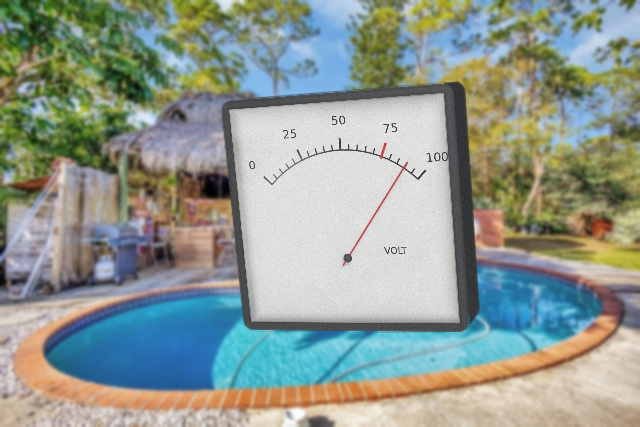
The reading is 90 V
